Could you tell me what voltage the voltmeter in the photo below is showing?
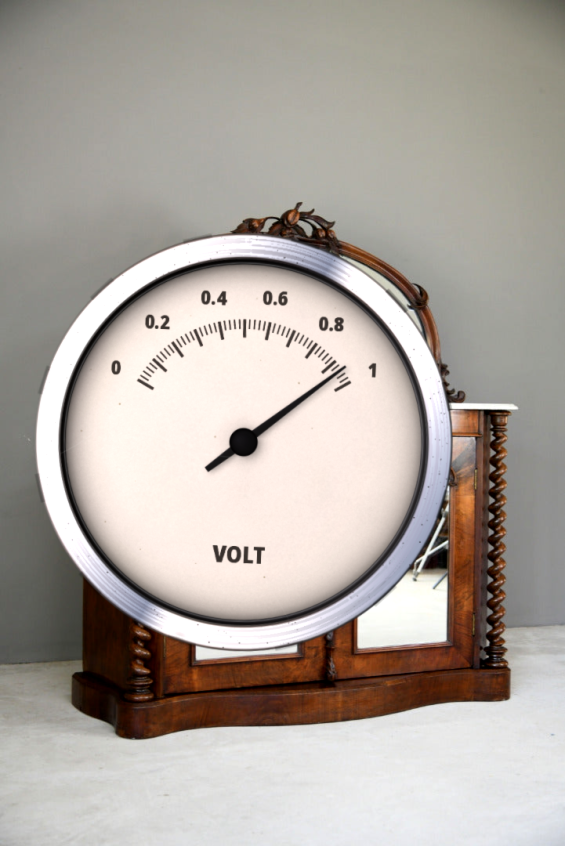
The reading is 0.94 V
